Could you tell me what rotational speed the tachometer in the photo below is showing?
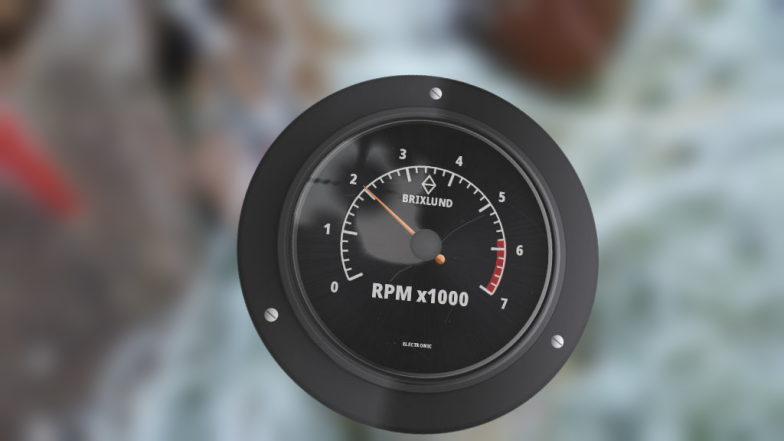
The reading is 2000 rpm
